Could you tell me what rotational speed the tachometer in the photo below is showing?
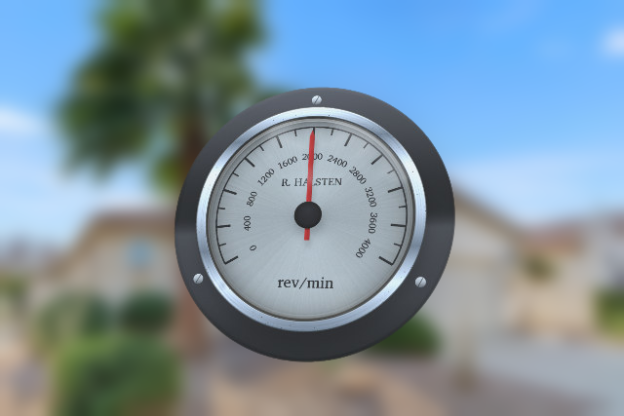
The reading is 2000 rpm
